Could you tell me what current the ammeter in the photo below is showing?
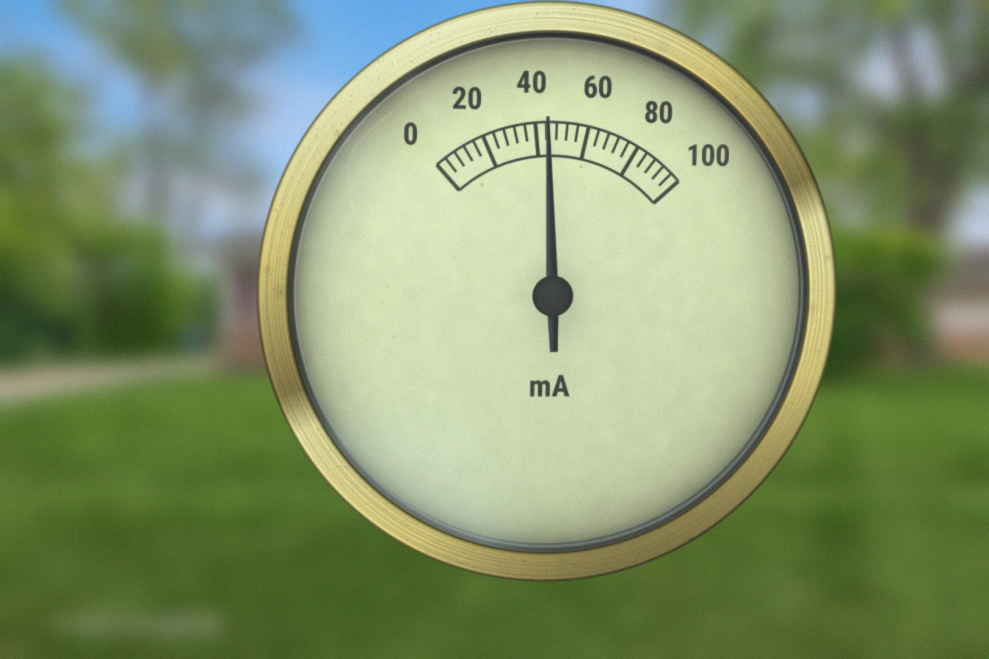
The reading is 44 mA
